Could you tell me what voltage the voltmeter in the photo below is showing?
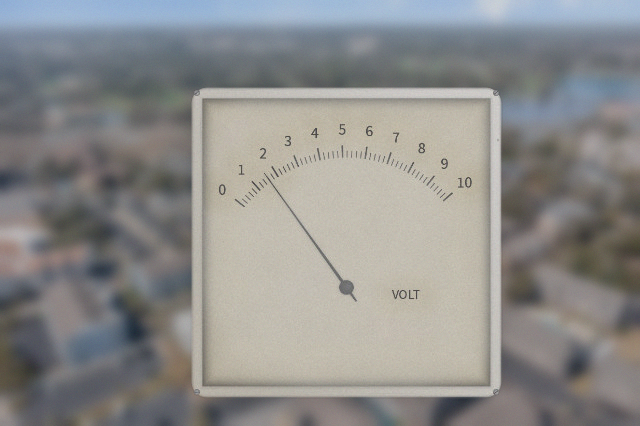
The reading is 1.6 V
